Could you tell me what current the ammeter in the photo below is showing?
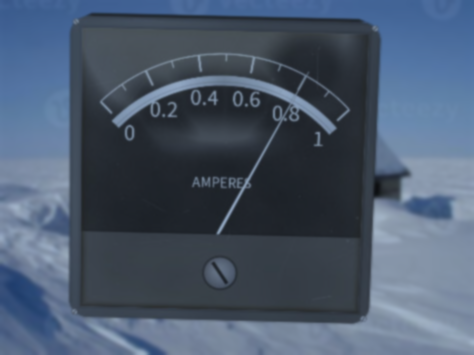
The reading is 0.8 A
